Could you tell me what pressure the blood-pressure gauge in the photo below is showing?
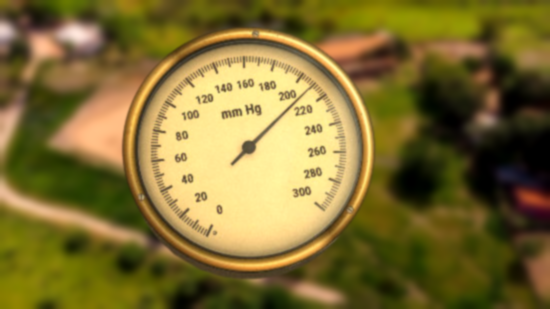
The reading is 210 mmHg
